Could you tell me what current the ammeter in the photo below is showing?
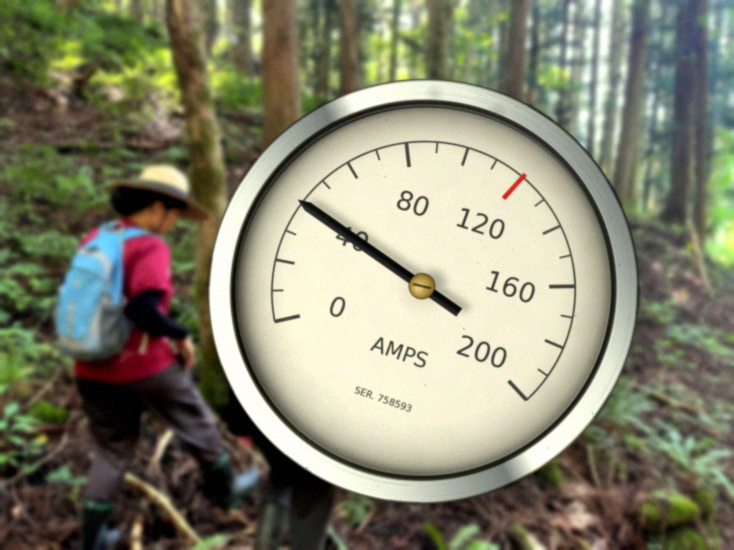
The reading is 40 A
